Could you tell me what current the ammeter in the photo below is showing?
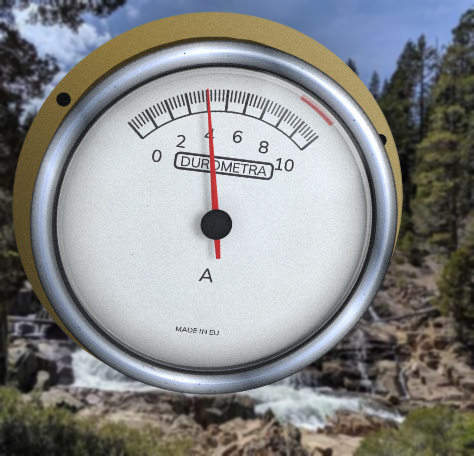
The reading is 4 A
